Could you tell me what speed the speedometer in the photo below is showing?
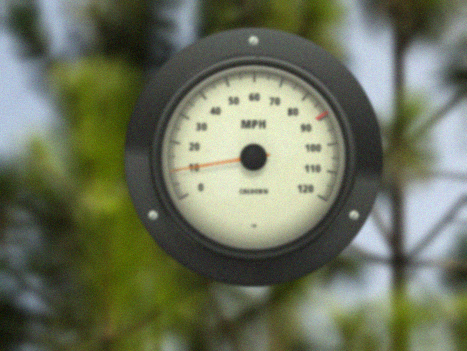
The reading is 10 mph
